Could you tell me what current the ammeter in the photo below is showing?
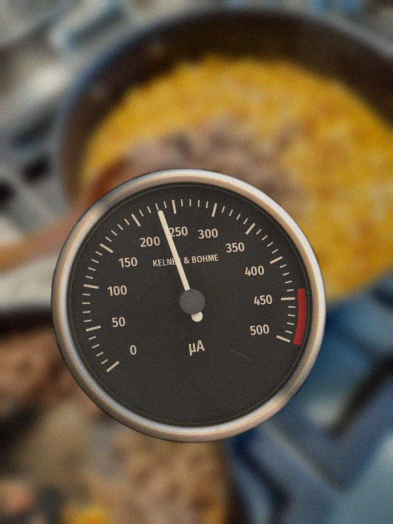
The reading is 230 µA
